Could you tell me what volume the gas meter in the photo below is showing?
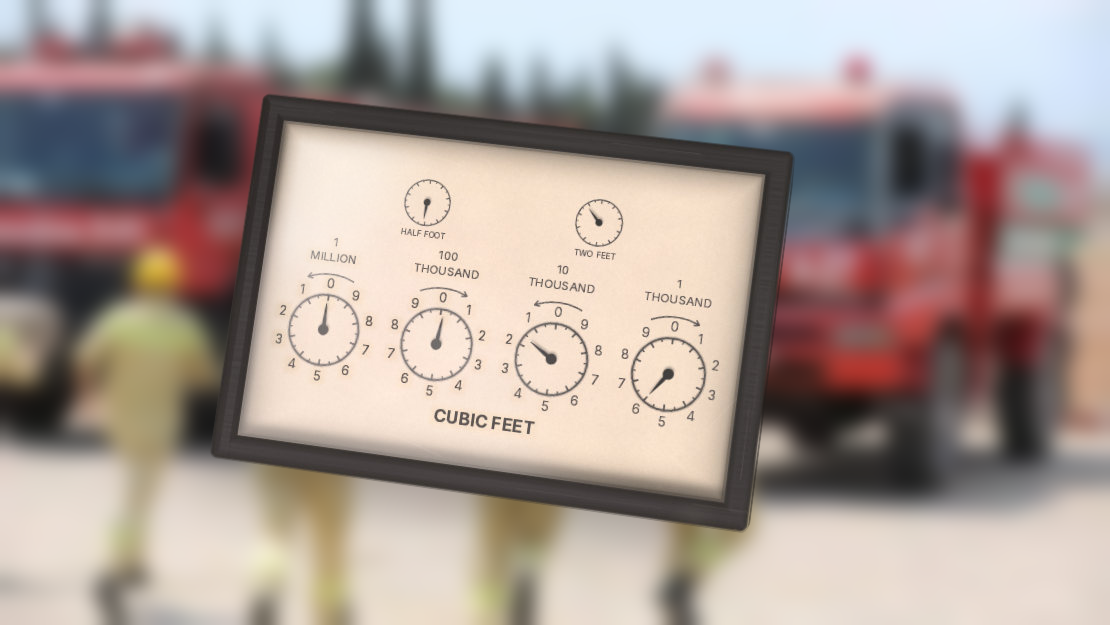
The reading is 1600 ft³
